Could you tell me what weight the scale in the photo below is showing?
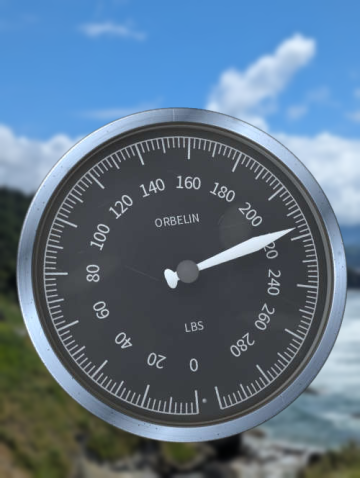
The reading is 216 lb
